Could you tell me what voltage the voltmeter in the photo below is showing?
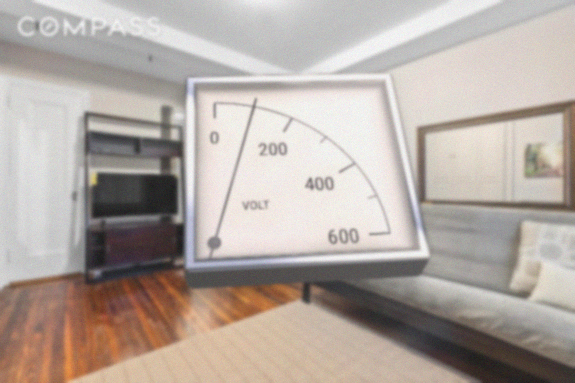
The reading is 100 V
